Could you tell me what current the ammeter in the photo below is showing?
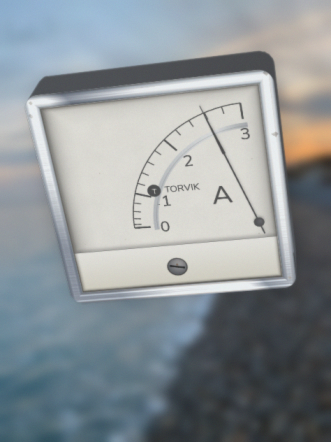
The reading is 2.6 A
